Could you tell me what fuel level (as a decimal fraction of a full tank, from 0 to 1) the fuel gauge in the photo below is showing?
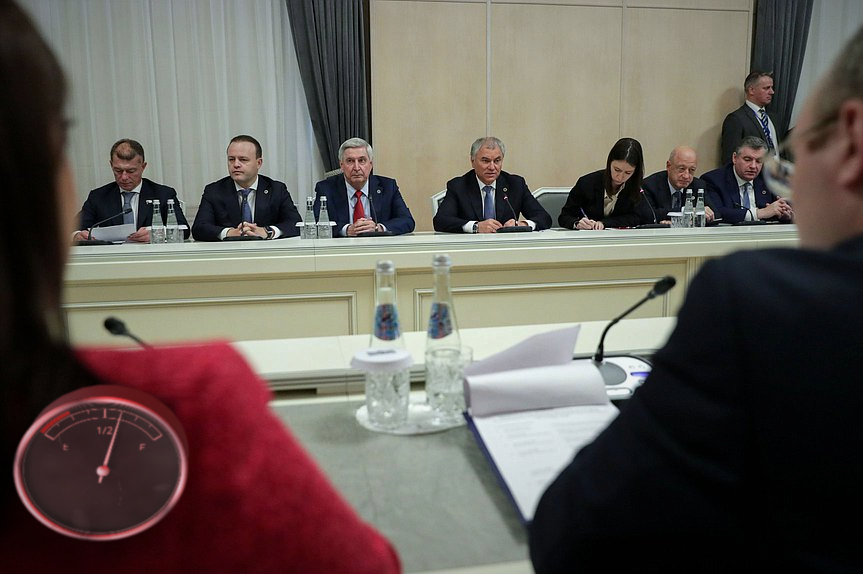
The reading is 0.625
